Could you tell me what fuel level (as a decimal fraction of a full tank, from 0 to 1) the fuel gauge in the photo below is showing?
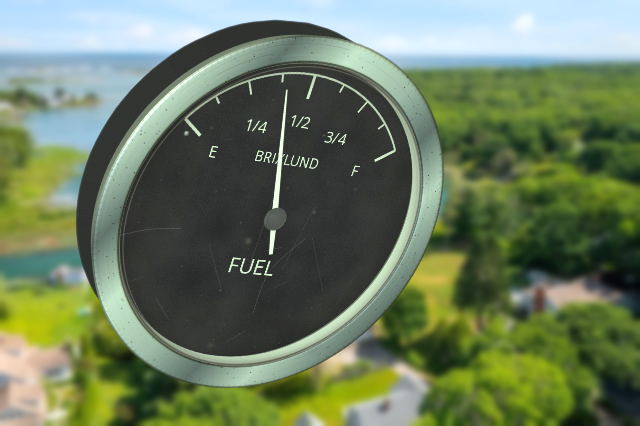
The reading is 0.375
